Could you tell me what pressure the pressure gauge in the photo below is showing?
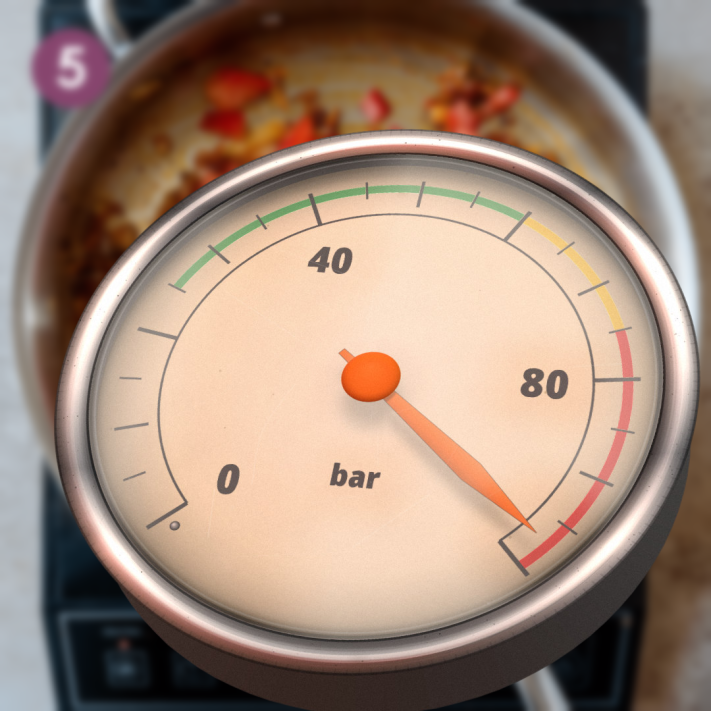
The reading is 97.5 bar
